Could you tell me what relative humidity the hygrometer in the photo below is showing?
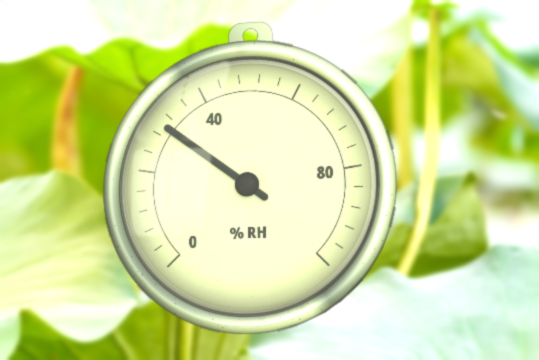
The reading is 30 %
